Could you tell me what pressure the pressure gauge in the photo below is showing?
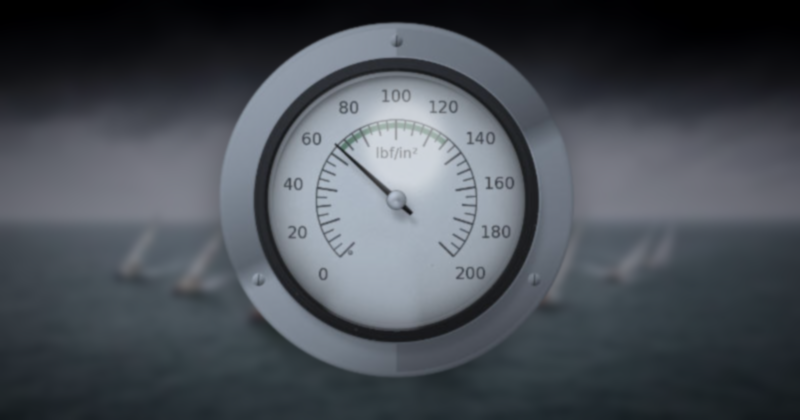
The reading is 65 psi
